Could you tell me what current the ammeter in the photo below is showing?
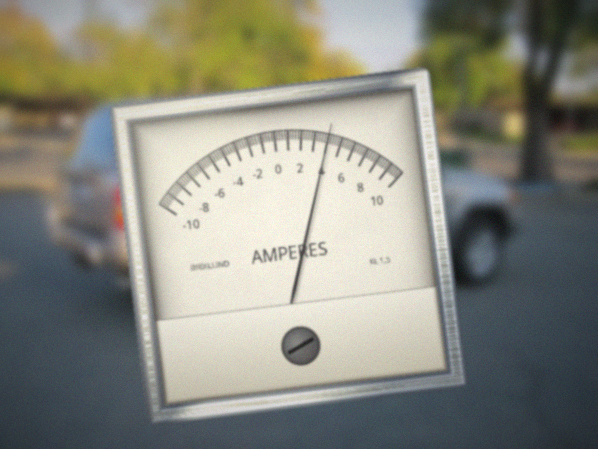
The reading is 4 A
